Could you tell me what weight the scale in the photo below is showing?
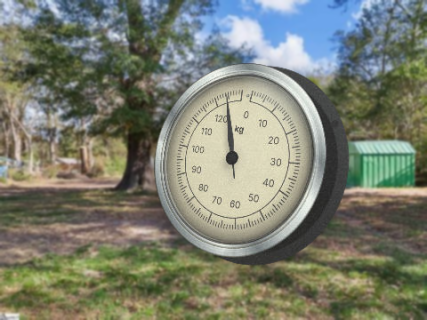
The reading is 125 kg
